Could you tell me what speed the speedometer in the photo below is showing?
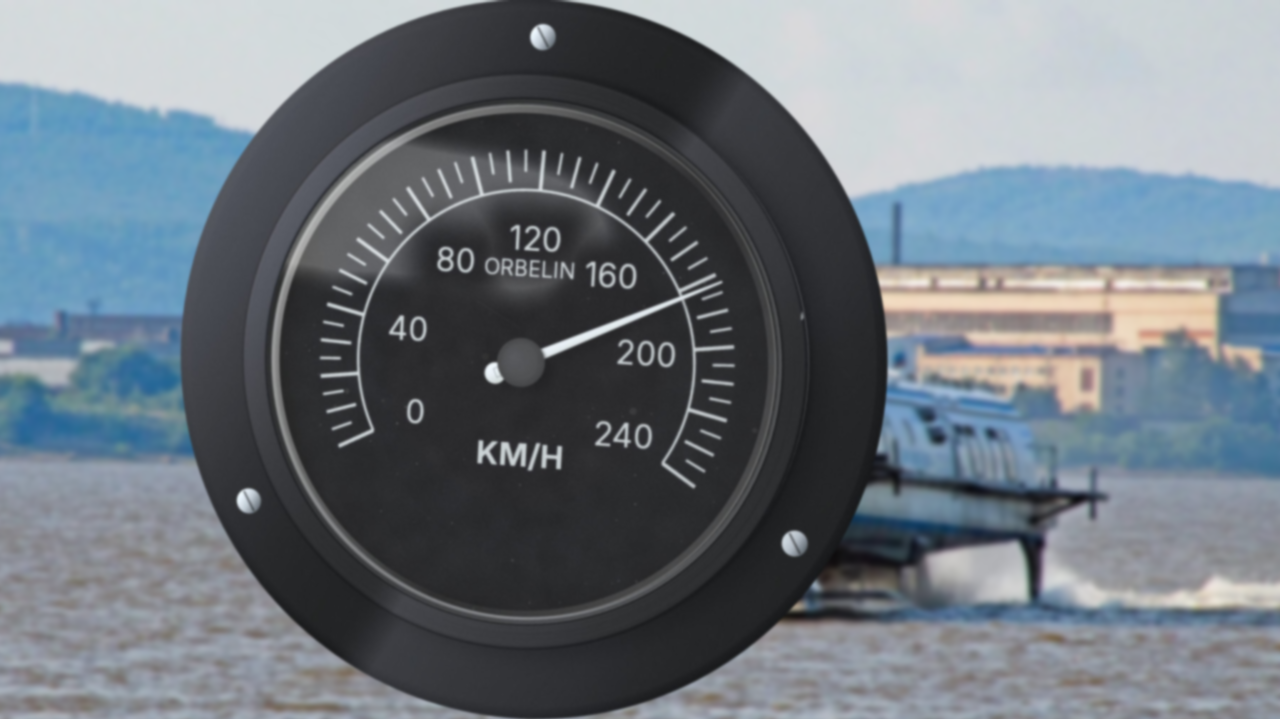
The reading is 182.5 km/h
